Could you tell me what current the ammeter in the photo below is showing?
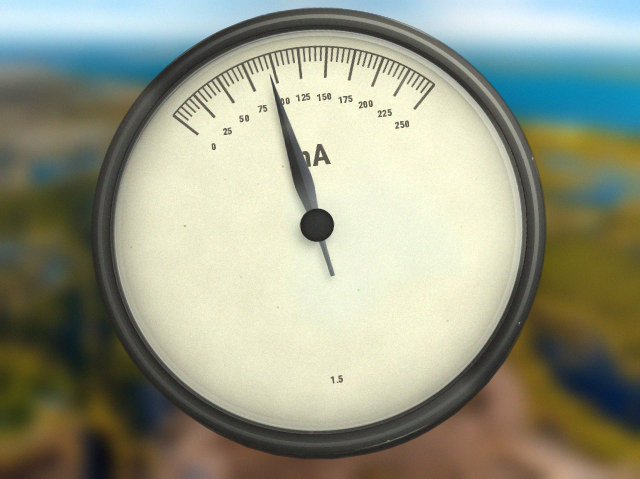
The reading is 95 mA
